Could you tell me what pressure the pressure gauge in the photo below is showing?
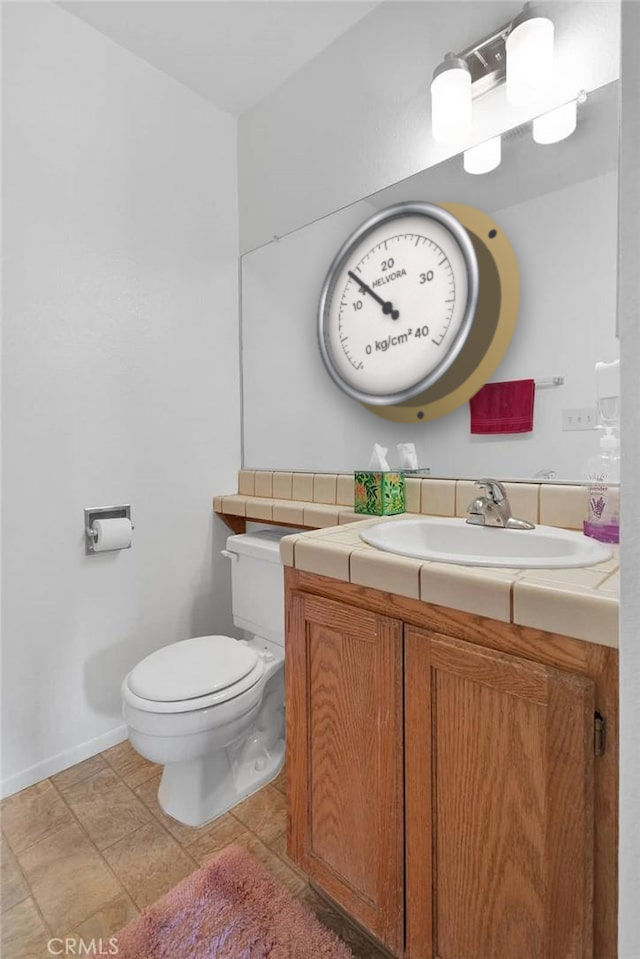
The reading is 14 kg/cm²
